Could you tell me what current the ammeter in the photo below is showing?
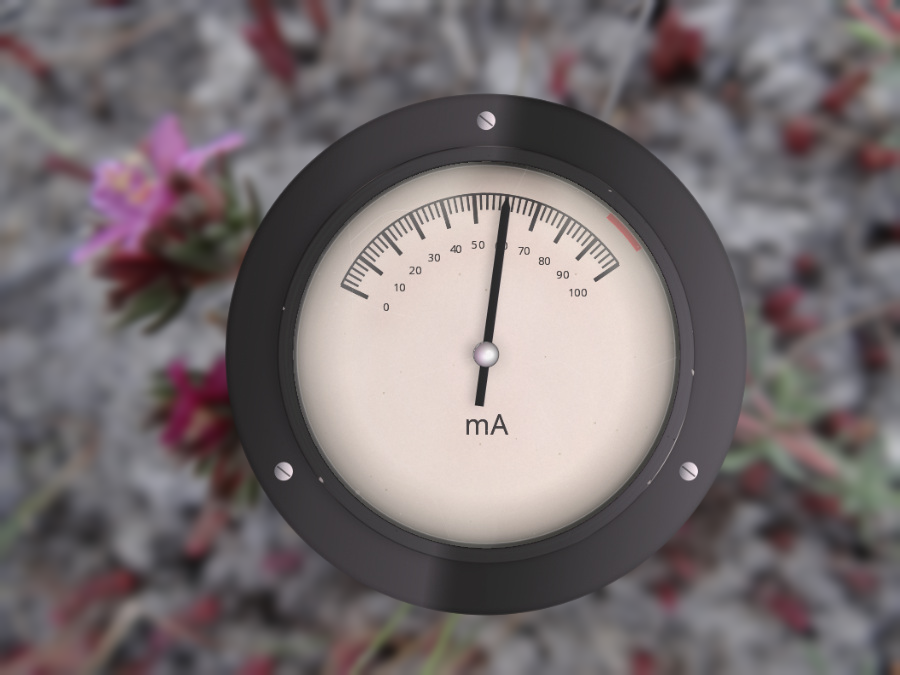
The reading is 60 mA
